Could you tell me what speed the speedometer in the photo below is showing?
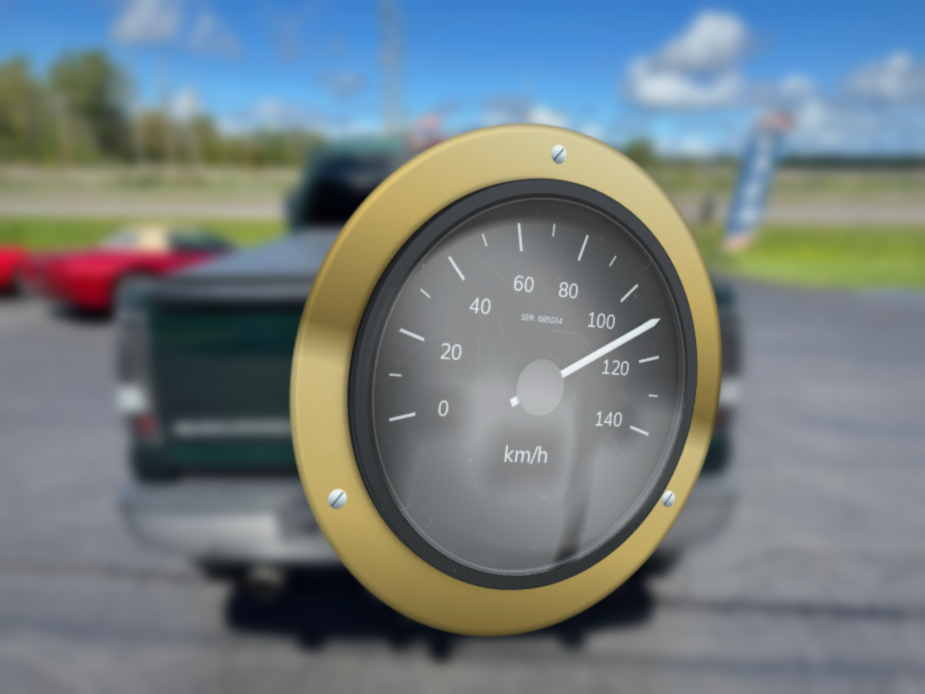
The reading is 110 km/h
